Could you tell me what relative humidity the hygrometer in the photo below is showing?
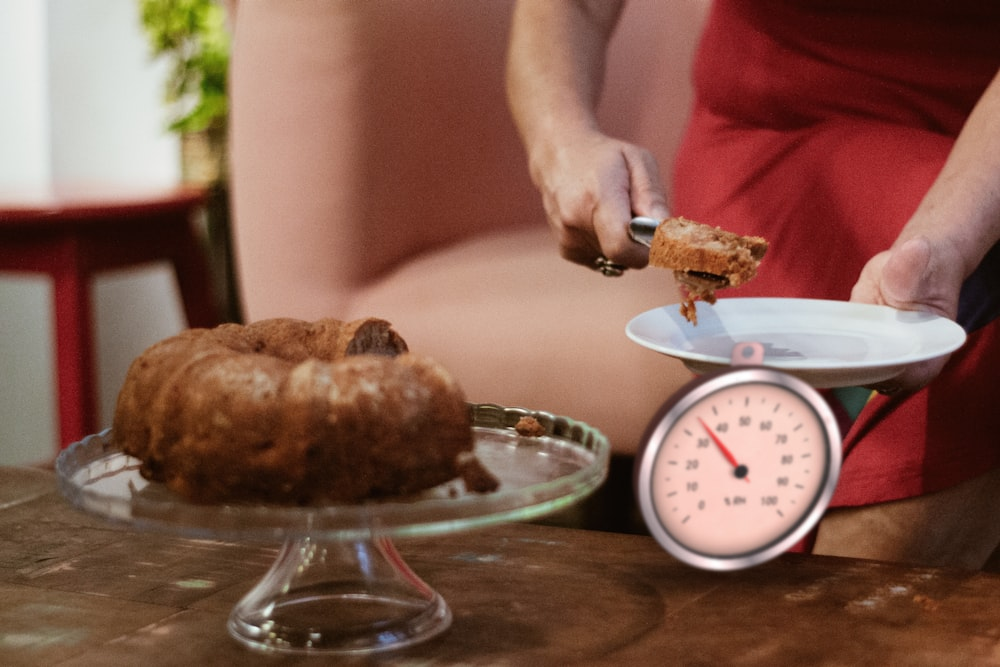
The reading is 35 %
